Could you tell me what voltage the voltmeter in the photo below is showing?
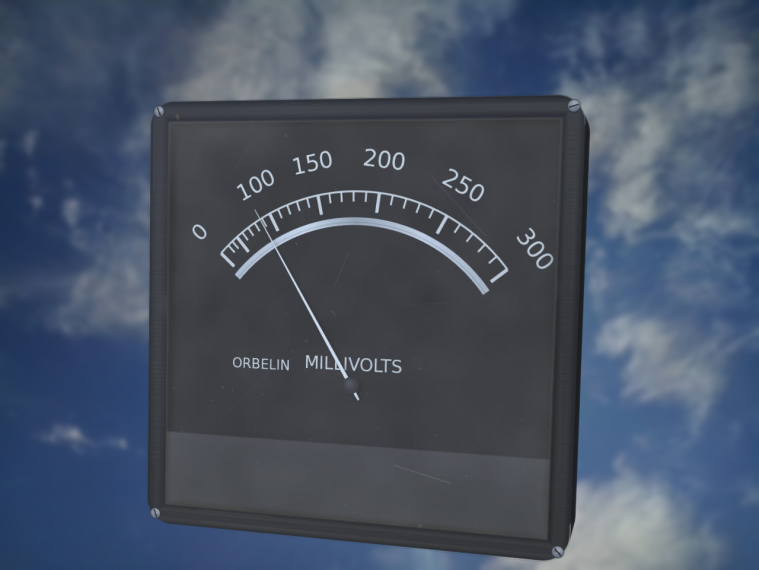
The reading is 90 mV
